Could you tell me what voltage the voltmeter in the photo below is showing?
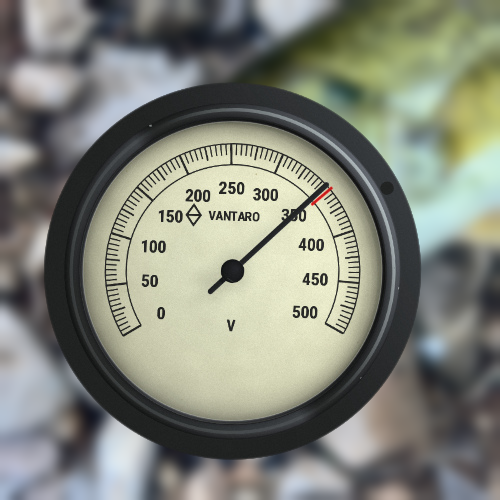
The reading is 350 V
